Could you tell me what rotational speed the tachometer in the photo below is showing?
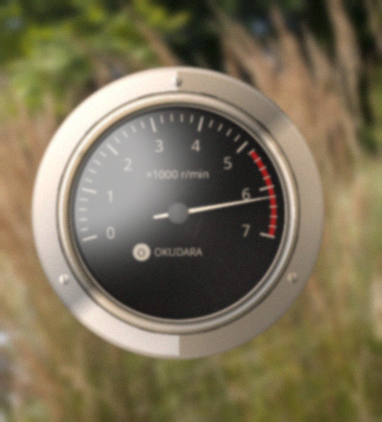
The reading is 6200 rpm
